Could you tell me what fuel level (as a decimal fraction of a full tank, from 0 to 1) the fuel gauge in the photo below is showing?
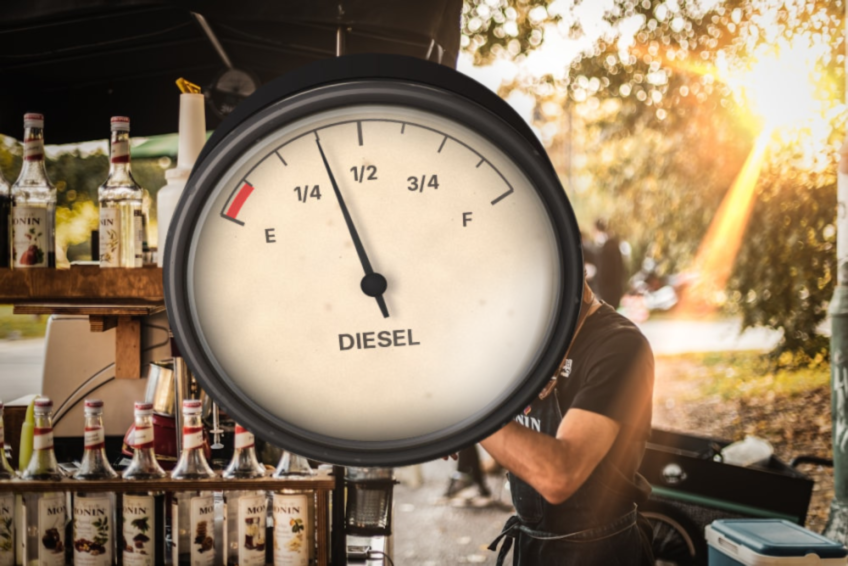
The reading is 0.375
